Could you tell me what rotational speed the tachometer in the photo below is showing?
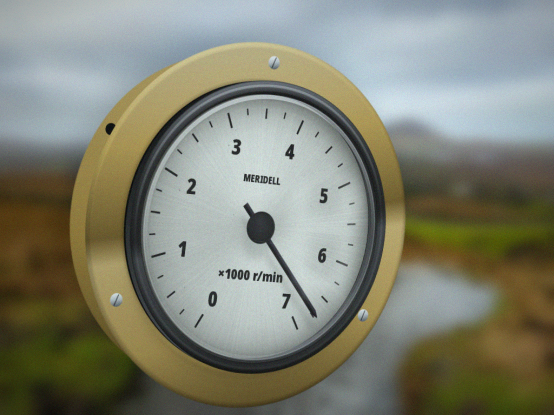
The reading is 6750 rpm
